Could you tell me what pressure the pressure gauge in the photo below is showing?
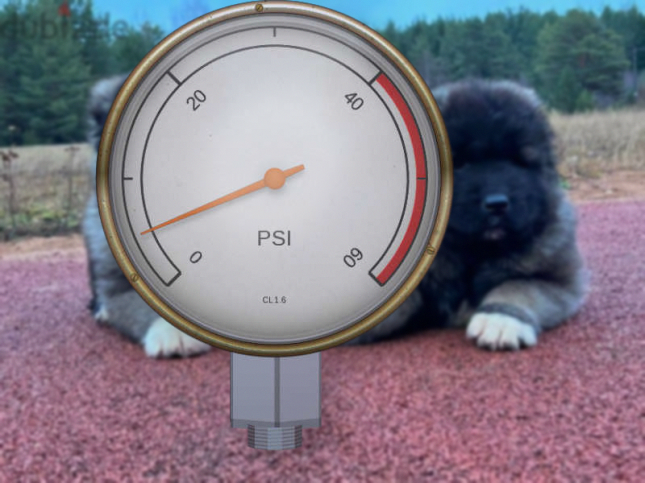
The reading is 5 psi
